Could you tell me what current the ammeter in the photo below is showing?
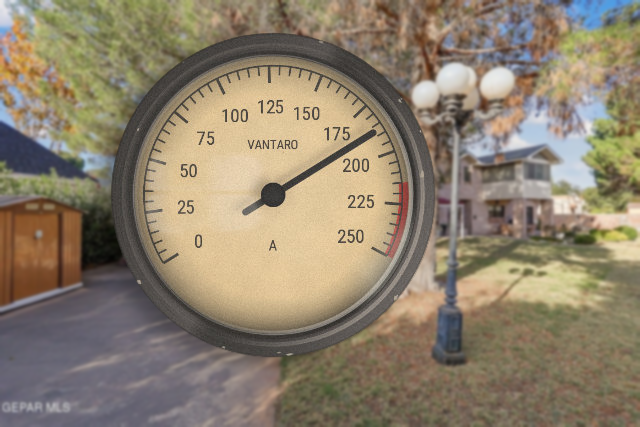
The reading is 187.5 A
